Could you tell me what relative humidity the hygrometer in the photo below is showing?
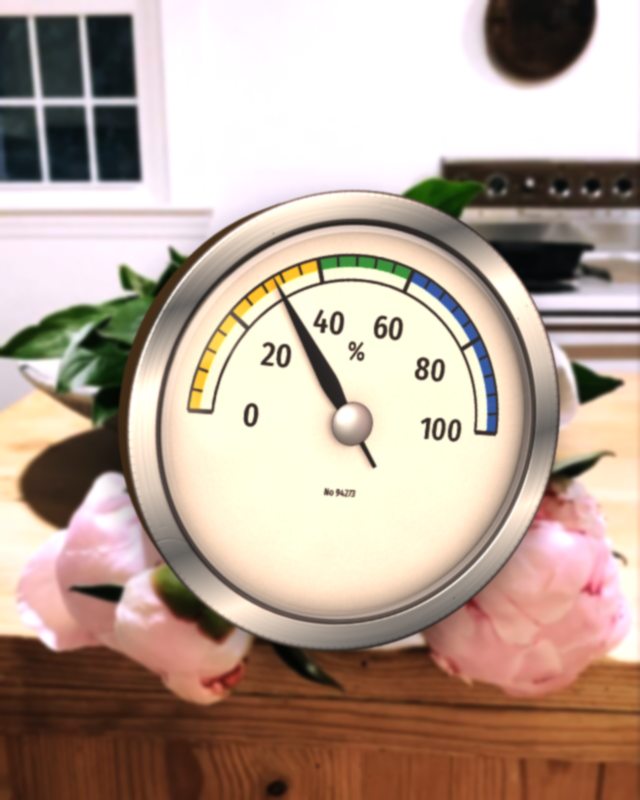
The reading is 30 %
